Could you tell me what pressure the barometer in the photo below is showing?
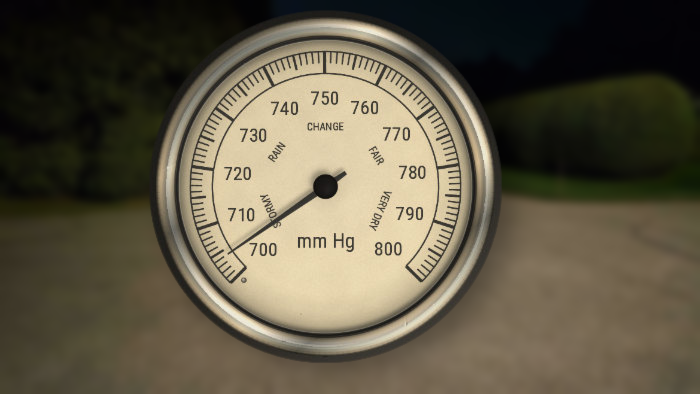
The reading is 704 mmHg
